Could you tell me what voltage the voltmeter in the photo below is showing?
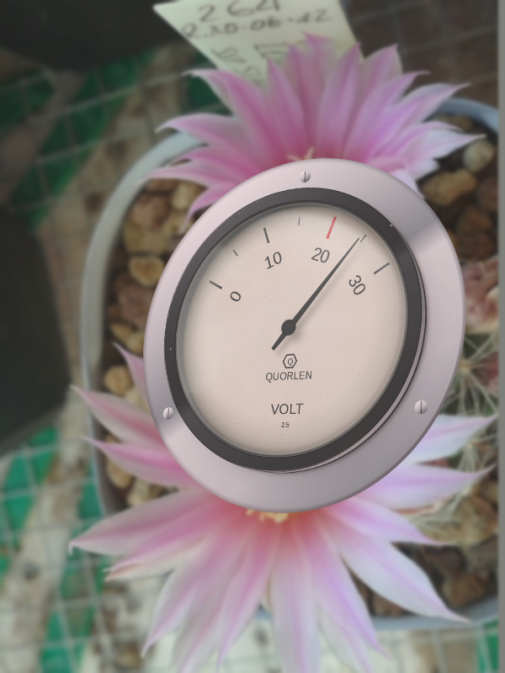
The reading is 25 V
